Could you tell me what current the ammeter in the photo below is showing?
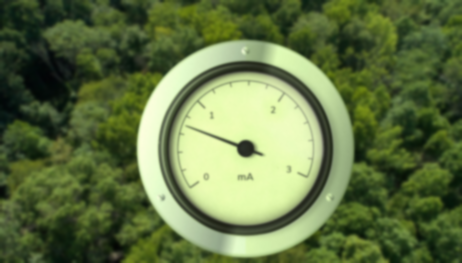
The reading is 0.7 mA
